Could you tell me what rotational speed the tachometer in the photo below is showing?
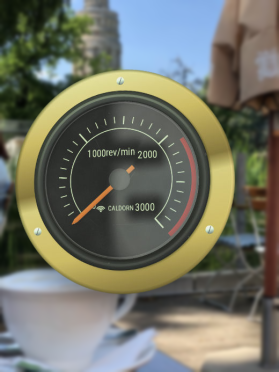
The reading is 0 rpm
